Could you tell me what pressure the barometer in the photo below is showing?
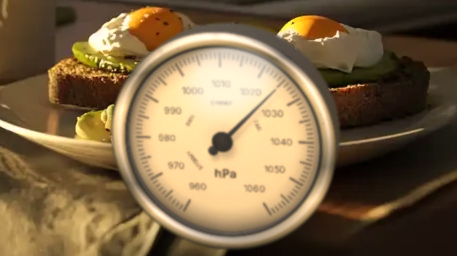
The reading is 1025 hPa
